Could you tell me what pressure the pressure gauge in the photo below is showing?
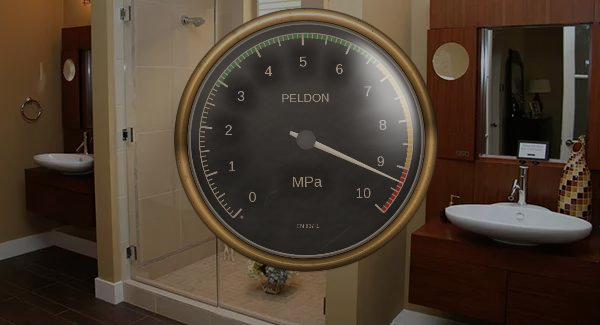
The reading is 9.3 MPa
